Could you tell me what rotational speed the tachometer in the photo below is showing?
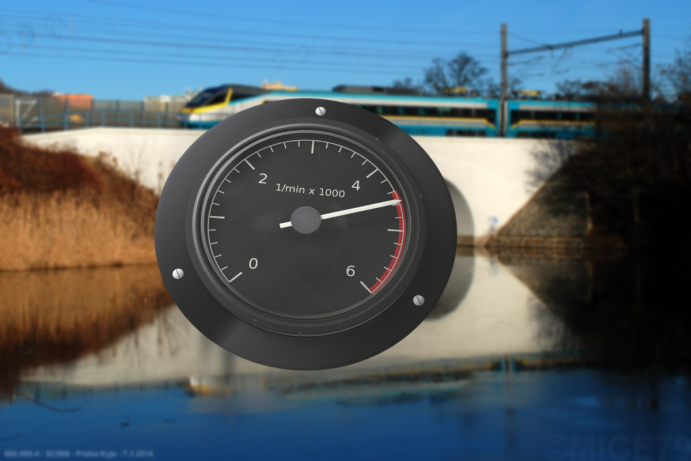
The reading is 4600 rpm
